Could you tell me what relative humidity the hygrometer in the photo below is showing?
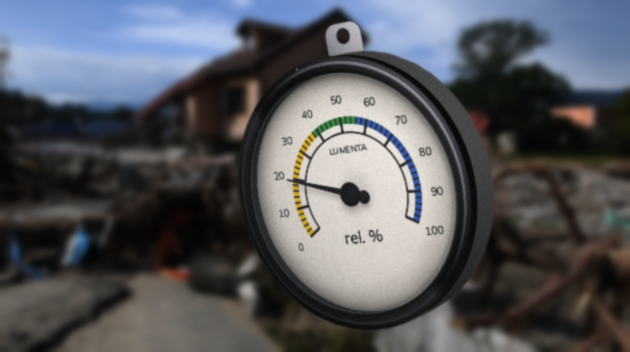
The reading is 20 %
